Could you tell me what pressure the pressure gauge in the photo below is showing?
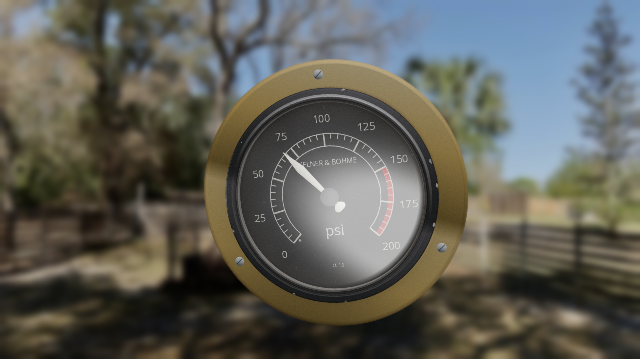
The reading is 70 psi
